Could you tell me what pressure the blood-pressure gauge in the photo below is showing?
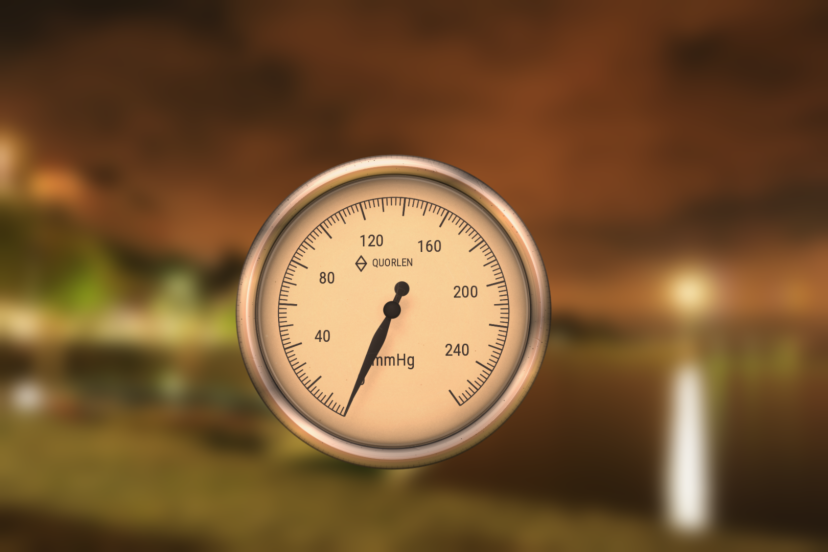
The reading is 0 mmHg
